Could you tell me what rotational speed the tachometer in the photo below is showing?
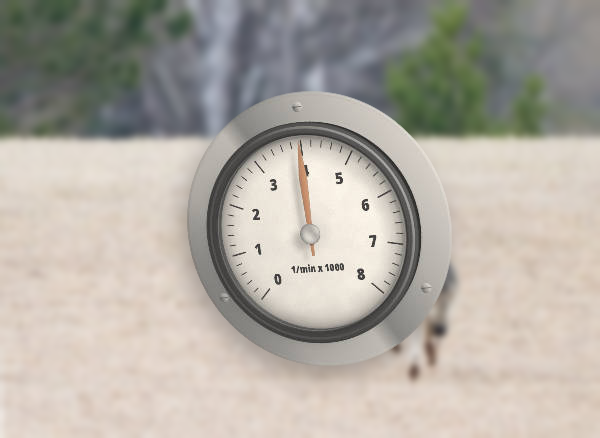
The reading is 4000 rpm
